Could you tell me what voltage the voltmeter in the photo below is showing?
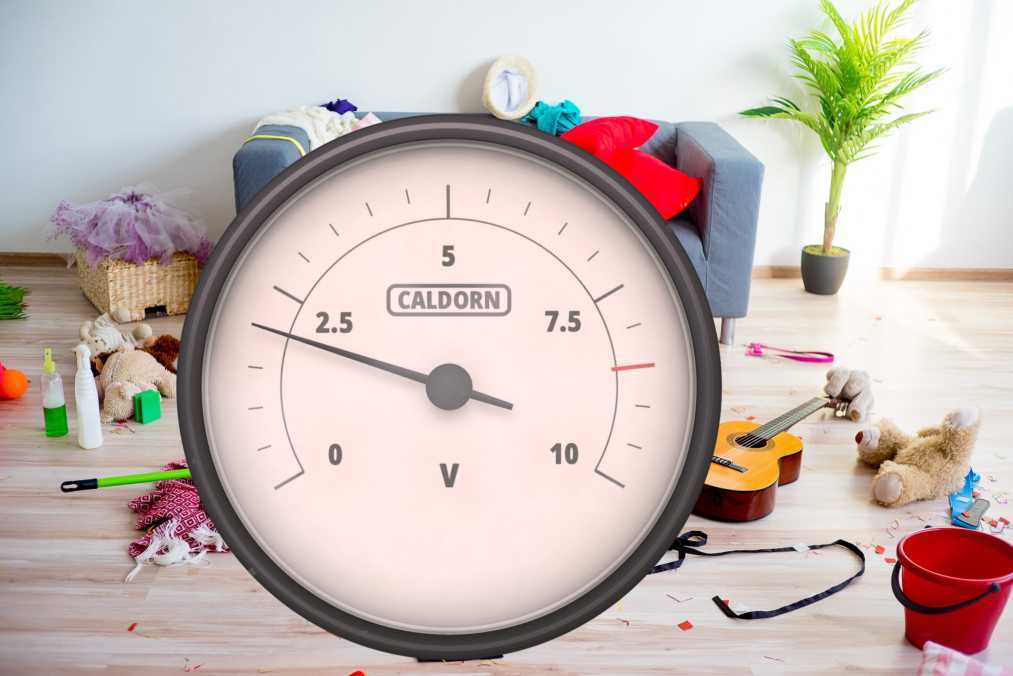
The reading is 2 V
